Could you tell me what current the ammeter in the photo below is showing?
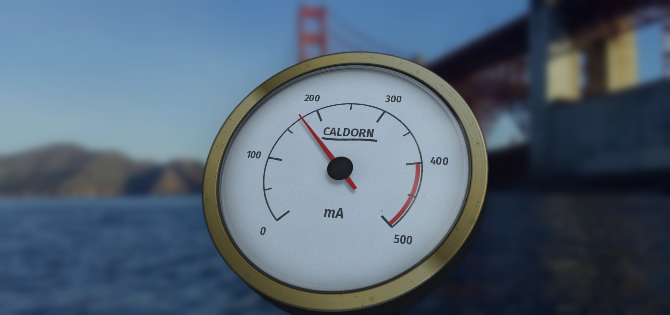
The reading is 175 mA
